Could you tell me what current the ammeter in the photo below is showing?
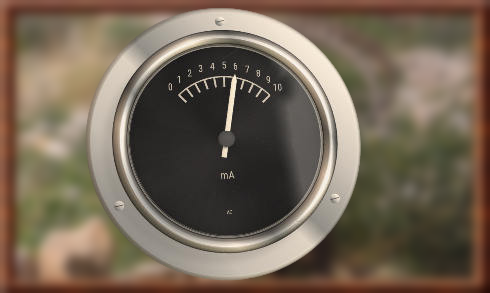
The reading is 6 mA
